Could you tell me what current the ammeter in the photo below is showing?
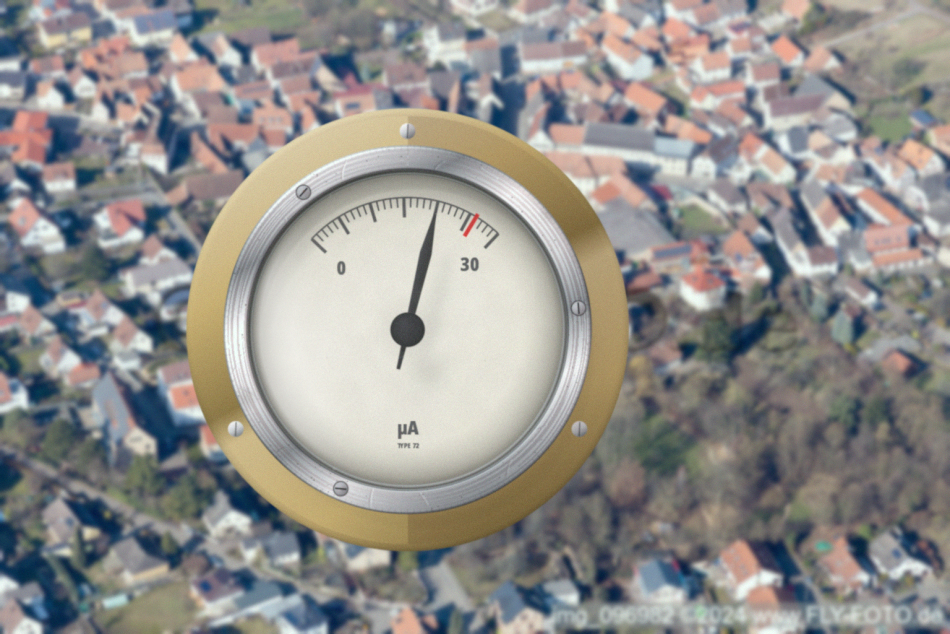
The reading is 20 µA
